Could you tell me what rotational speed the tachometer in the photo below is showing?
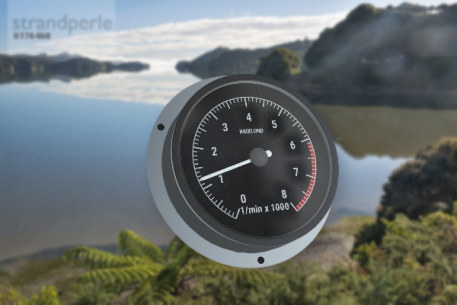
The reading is 1200 rpm
